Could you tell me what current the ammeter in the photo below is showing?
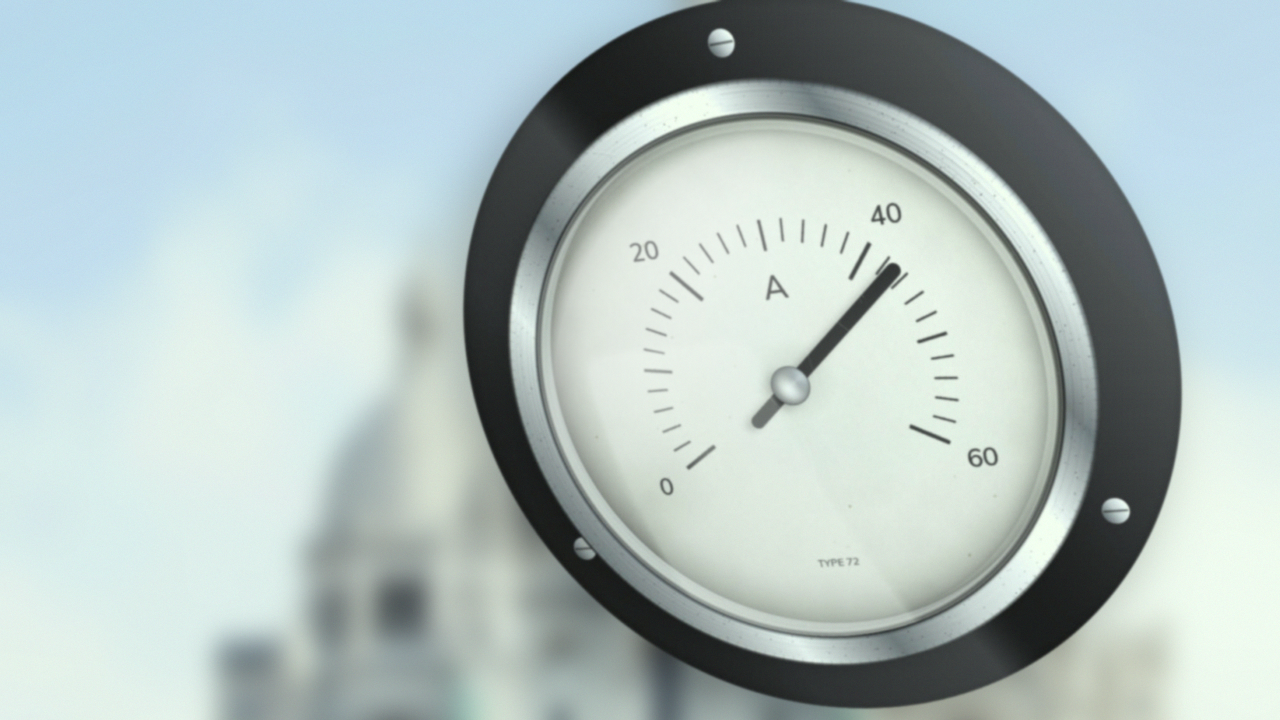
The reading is 43 A
